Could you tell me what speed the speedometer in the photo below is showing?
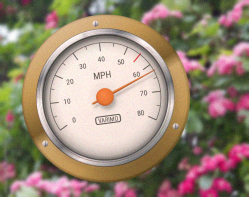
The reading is 62.5 mph
